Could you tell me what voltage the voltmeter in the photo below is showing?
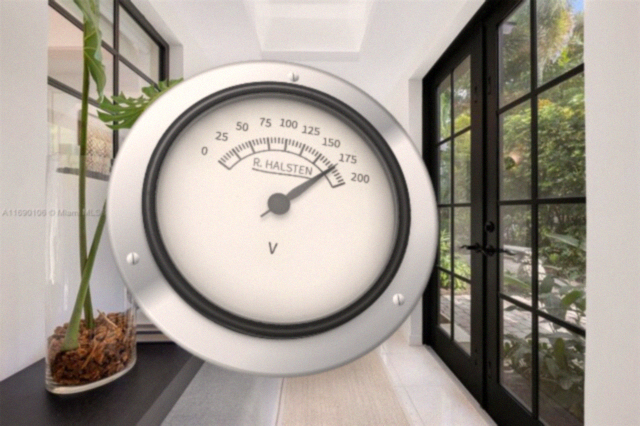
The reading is 175 V
